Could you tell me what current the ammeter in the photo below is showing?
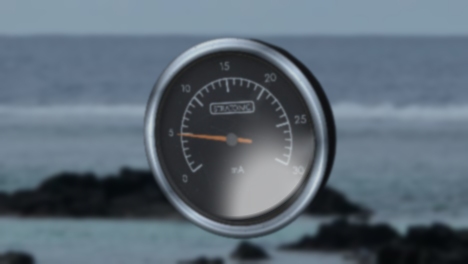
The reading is 5 mA
